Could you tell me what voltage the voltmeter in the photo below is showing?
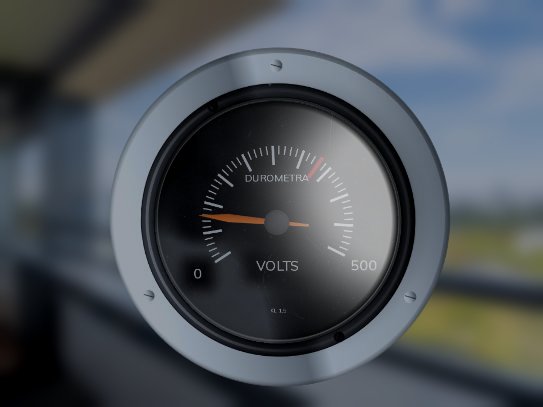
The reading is 80 V
